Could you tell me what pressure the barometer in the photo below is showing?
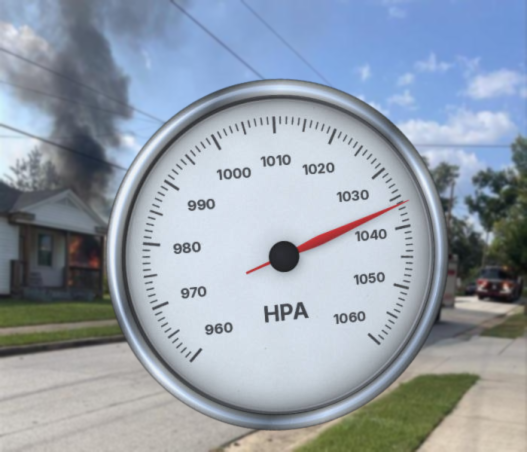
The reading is 1036 hPa
